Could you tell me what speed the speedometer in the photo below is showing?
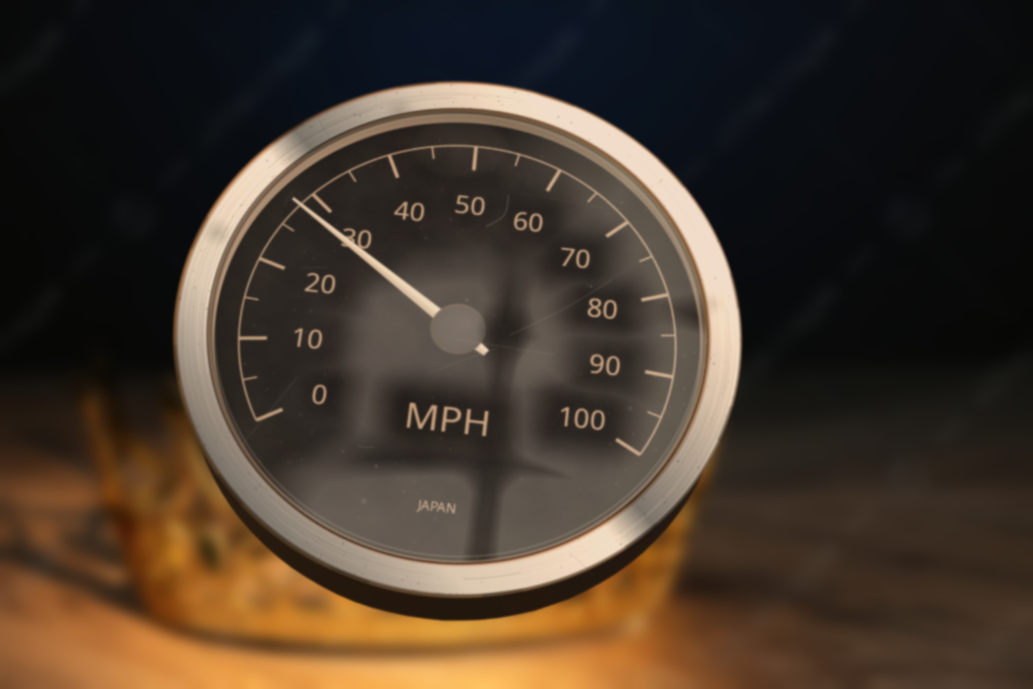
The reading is 27.5 mph
